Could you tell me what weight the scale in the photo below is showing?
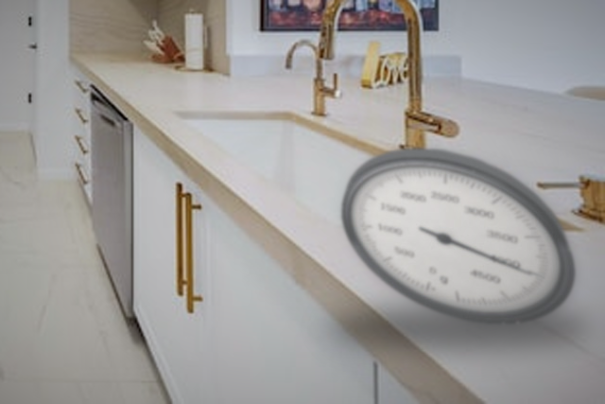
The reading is 4000 g
